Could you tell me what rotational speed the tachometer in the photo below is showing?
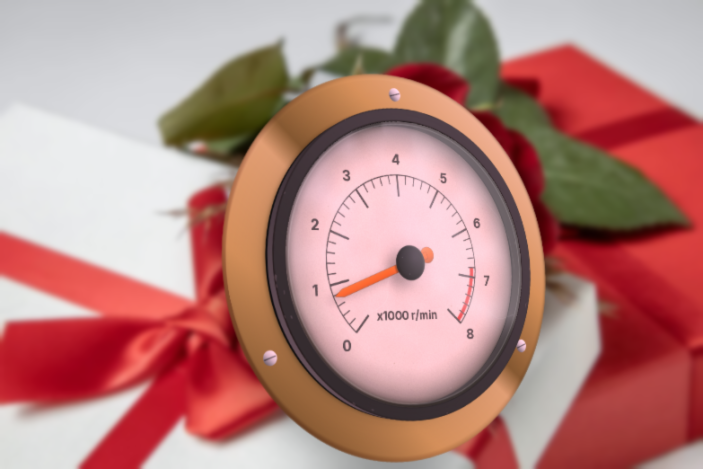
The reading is 800 rpm
